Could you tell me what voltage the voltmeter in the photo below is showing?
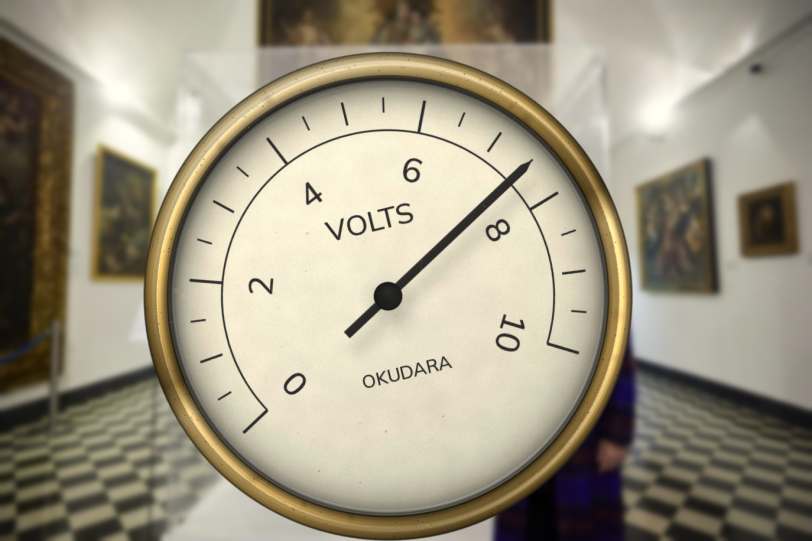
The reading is 7.5 V
